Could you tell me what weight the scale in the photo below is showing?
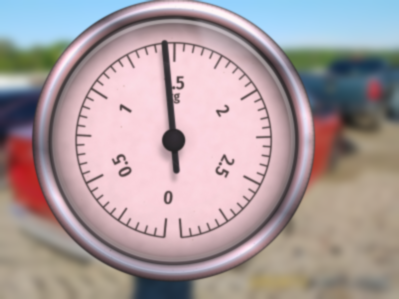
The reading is 1.45 kg
